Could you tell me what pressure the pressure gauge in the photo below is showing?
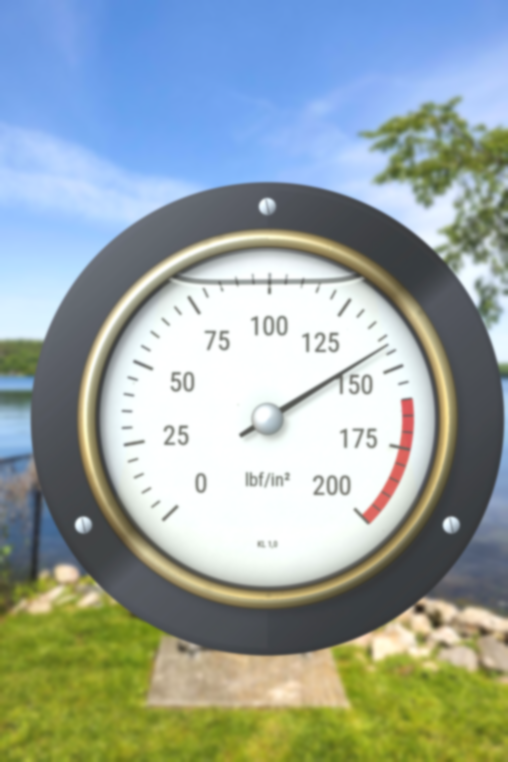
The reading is 142.5 psi
